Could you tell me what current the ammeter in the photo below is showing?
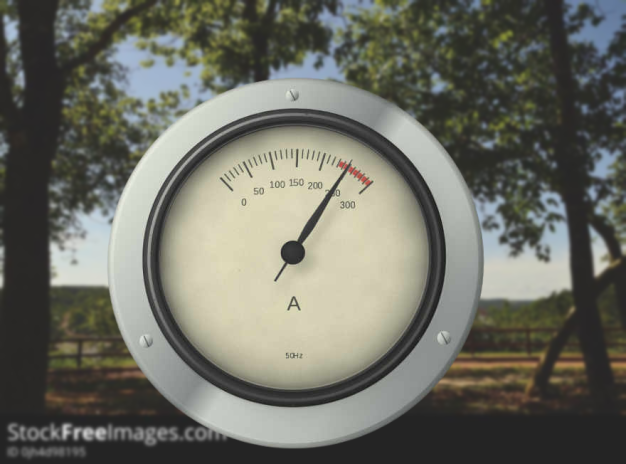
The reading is 250 A
